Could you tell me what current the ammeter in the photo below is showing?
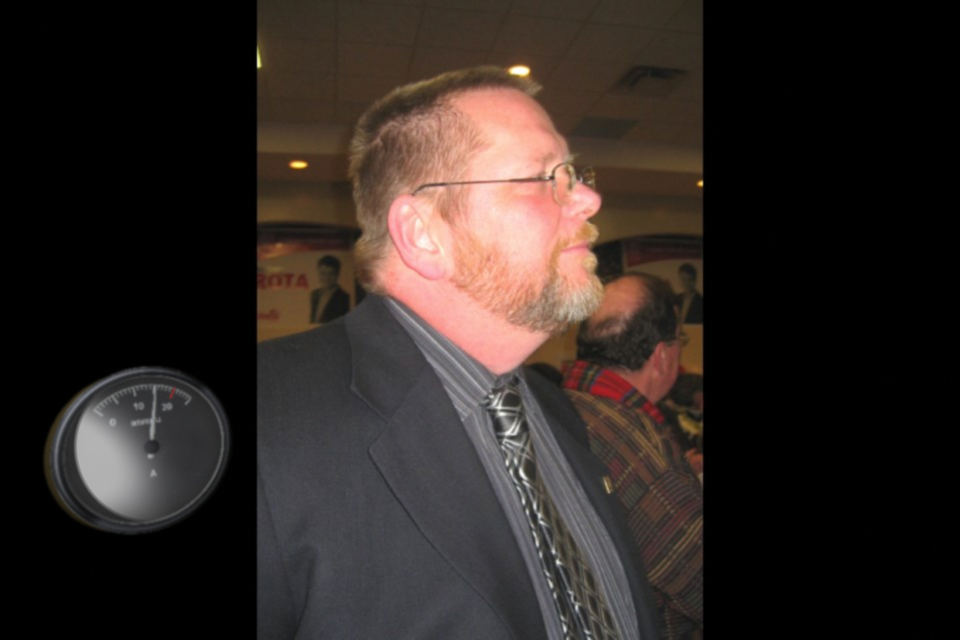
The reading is 15 A
